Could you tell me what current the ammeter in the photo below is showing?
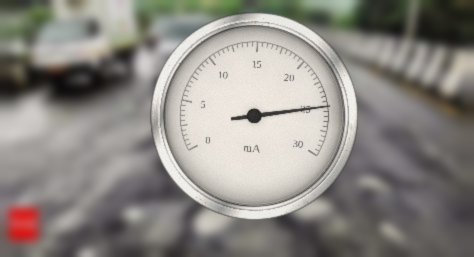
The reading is 25 mA
